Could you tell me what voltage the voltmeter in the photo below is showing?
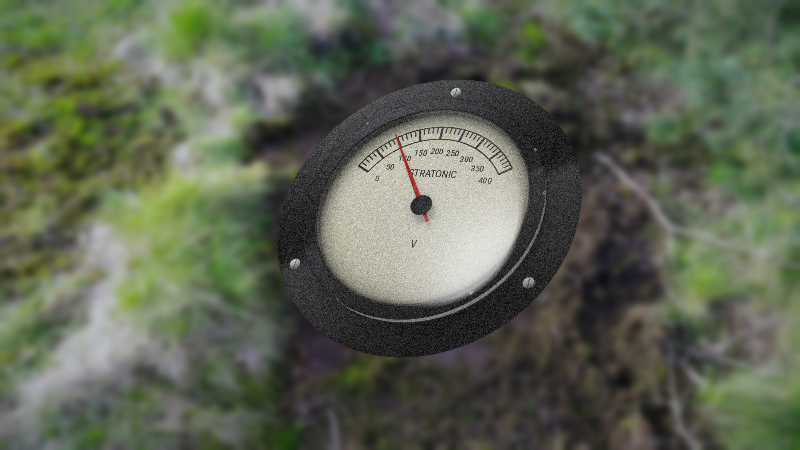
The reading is 100 V
